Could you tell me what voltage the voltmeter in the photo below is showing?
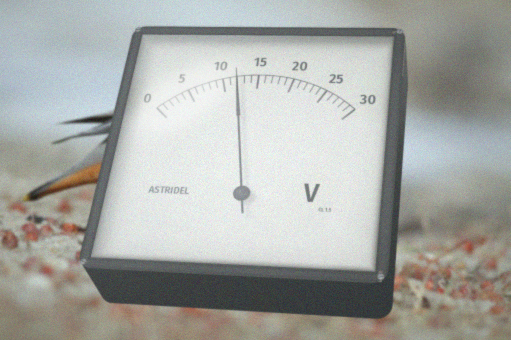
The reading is 12 V
